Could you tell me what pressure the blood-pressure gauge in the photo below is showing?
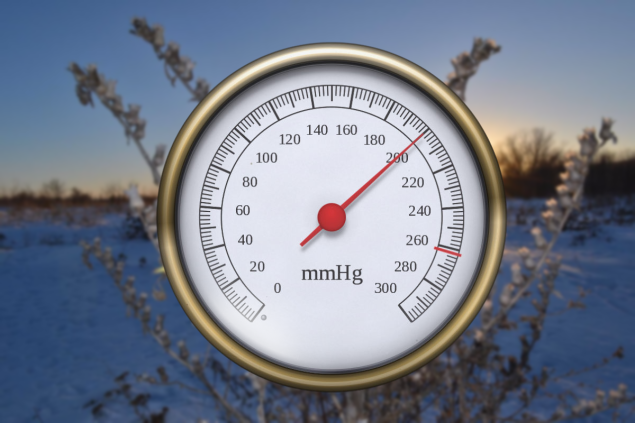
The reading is 200 mmHg
